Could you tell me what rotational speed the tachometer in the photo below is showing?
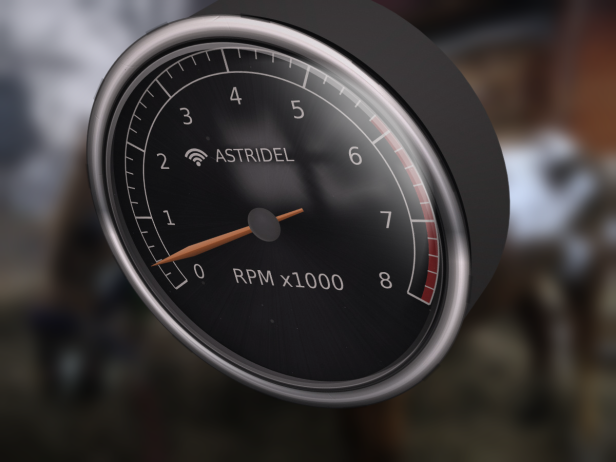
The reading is 400 rpm
